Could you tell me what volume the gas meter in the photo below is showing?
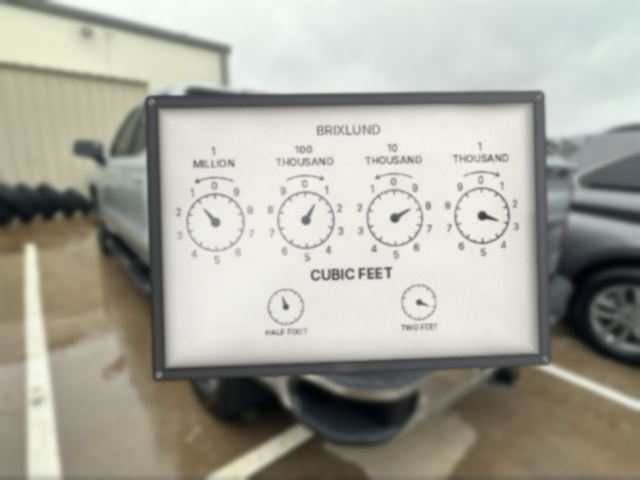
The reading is 108300 ft³
